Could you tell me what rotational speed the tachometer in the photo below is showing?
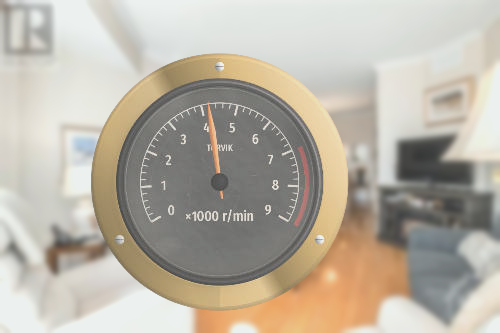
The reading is 4200 rpm
